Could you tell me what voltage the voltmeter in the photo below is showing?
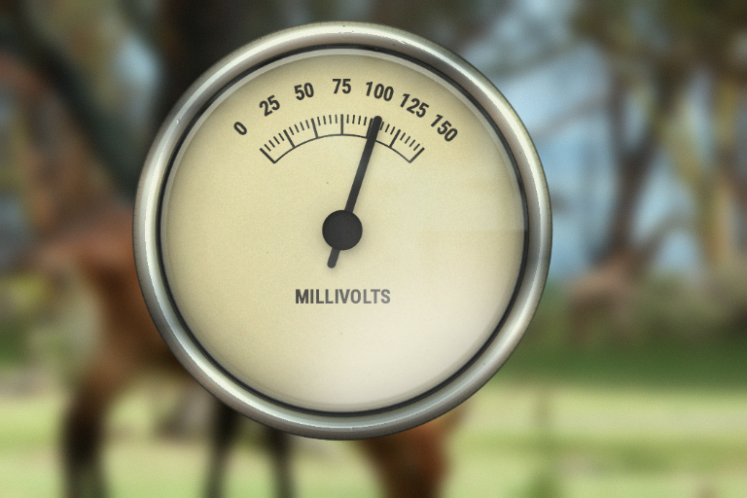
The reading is 105 mV
